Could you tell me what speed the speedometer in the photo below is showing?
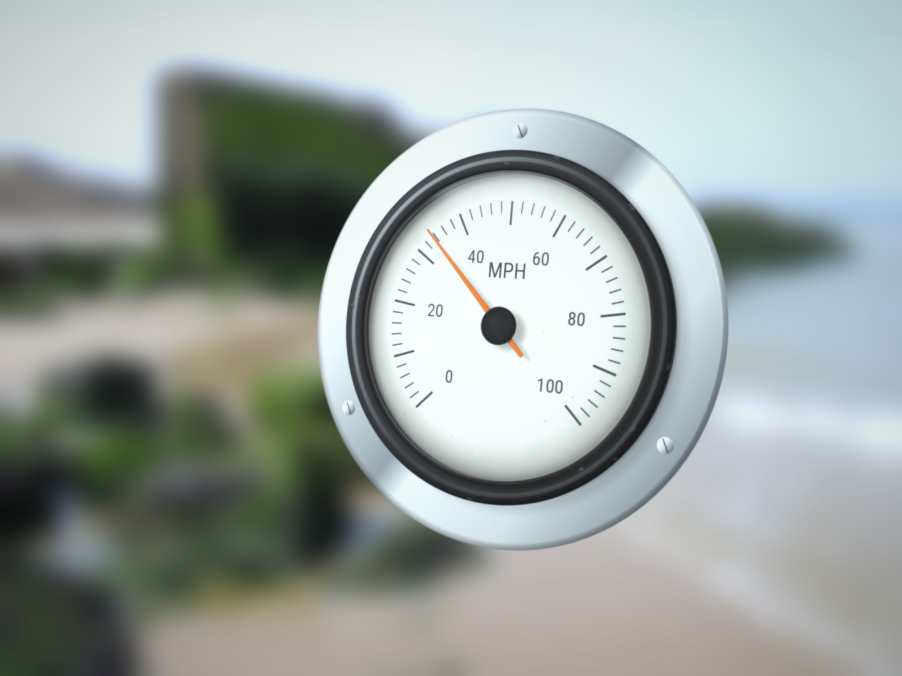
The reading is 34 mph
